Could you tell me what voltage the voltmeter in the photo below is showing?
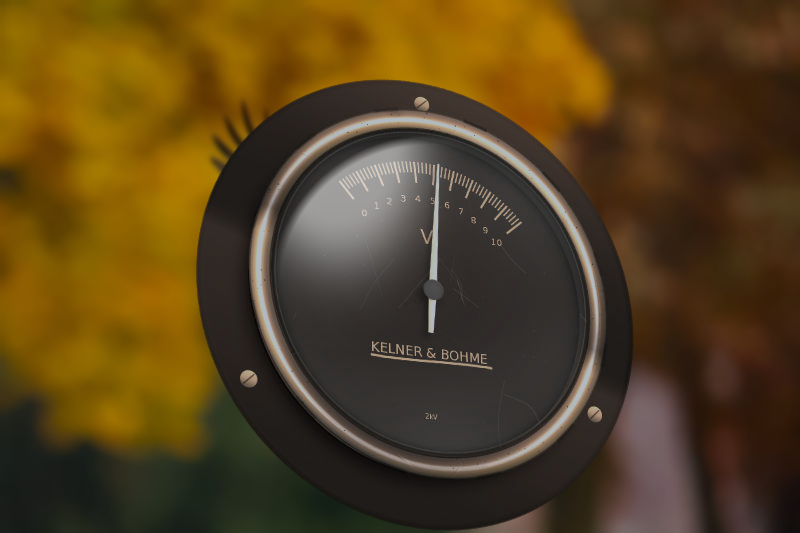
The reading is 5 V
